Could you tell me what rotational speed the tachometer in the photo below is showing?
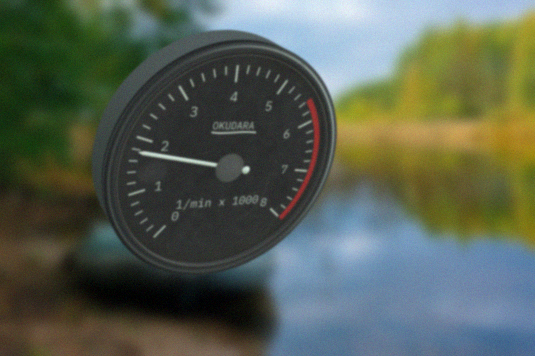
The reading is 1800 rpm
